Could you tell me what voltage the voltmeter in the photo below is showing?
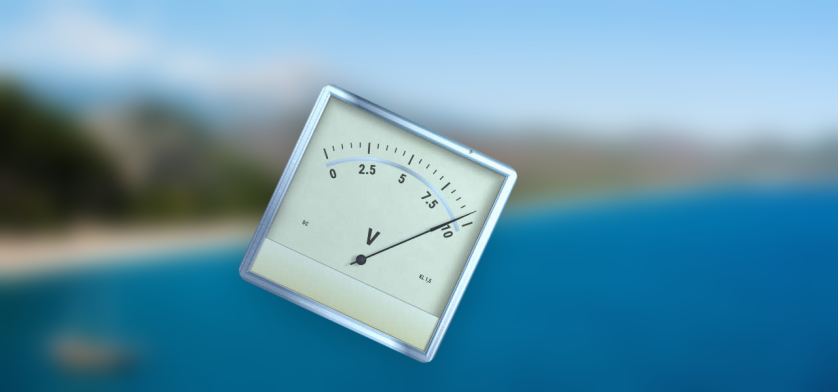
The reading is 9.5 V
